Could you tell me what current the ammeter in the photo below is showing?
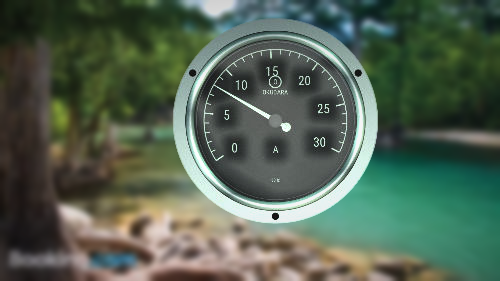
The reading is 8 A
